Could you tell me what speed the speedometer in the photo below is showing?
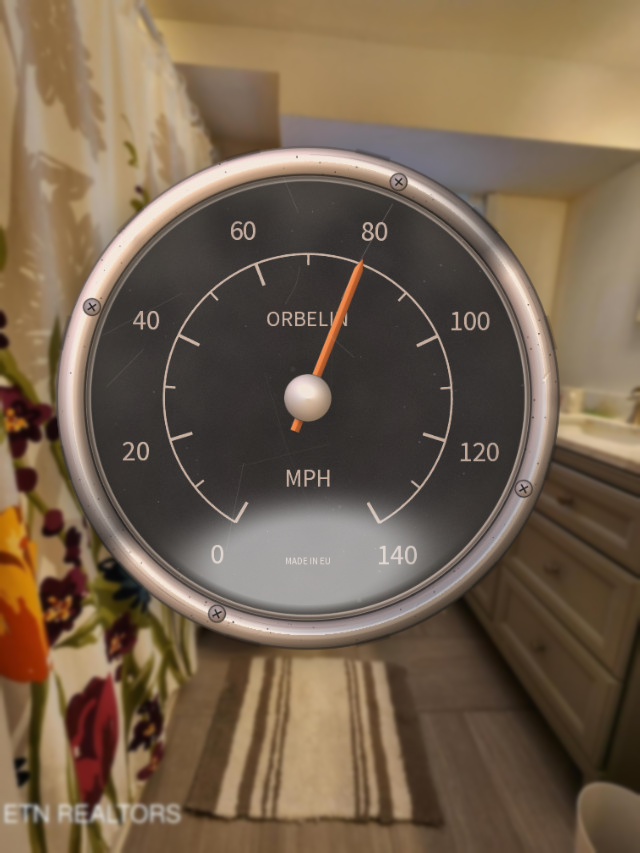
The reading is 80 mph
